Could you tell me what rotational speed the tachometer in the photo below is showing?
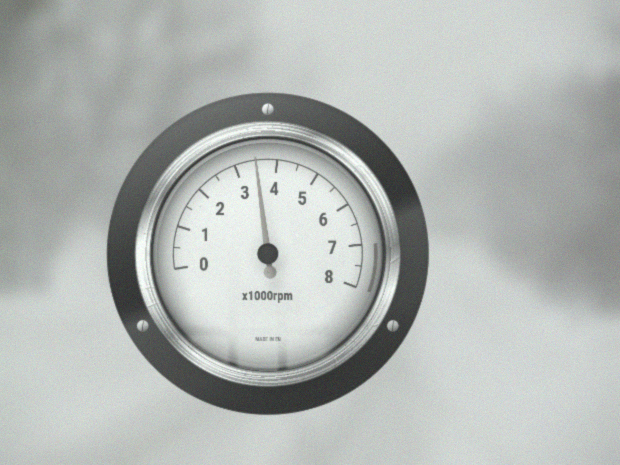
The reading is 3500 rpm
